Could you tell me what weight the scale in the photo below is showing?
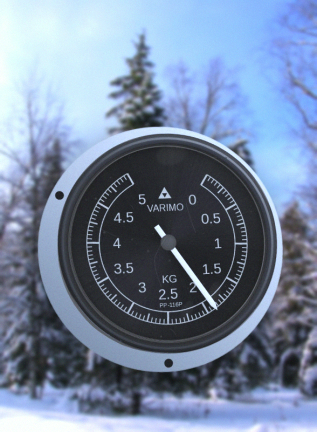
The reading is 1.9 kg
